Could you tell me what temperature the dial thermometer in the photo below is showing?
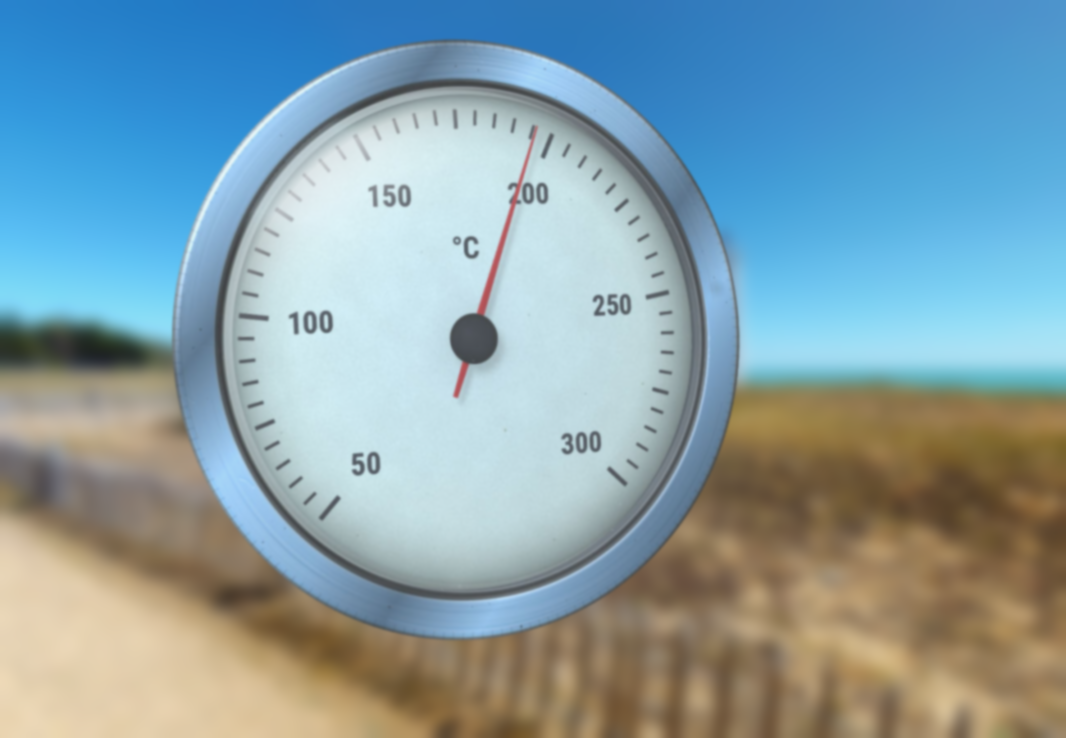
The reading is 195 °C
